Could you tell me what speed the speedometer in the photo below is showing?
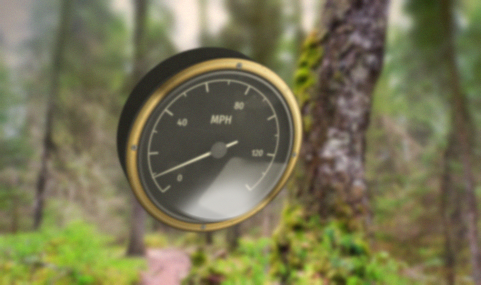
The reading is 10 mph
